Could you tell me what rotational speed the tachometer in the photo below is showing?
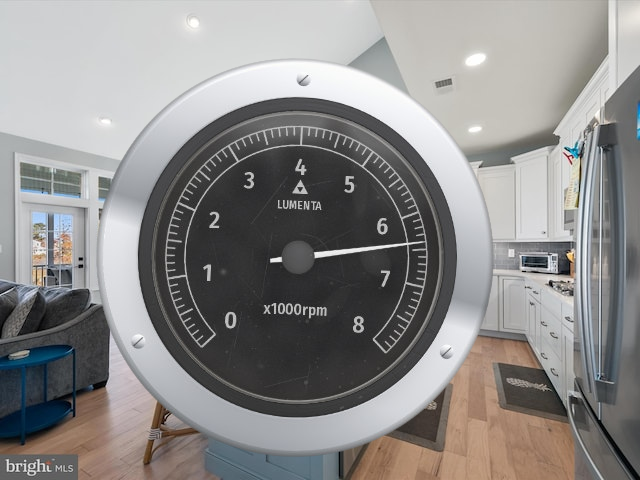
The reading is 6400 rpm
